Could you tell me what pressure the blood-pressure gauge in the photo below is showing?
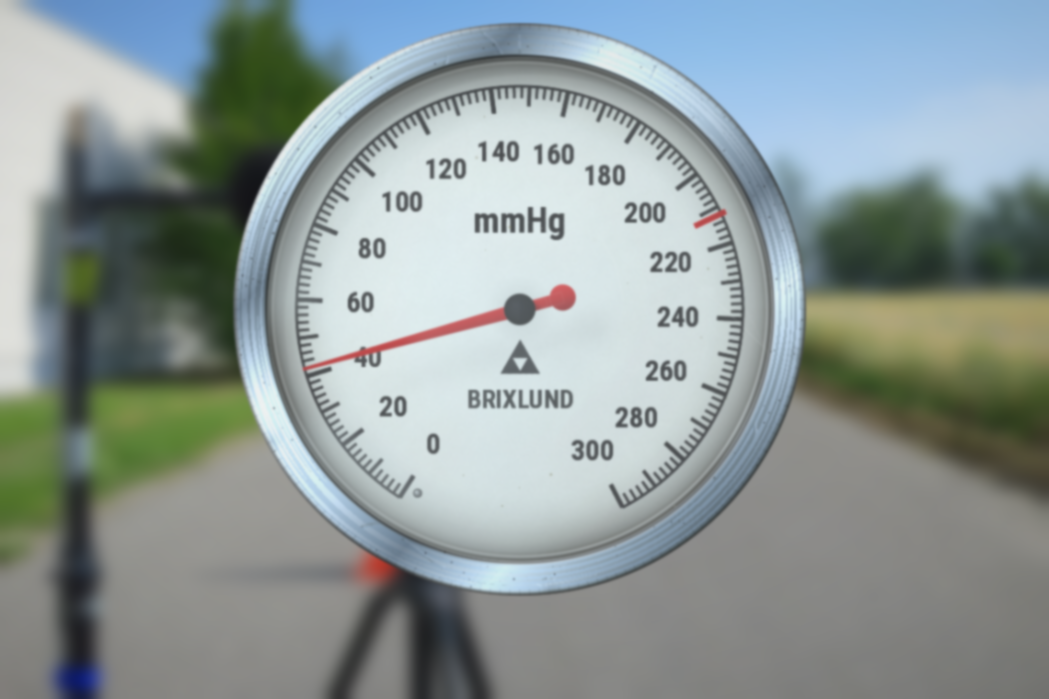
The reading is 42 mmHg
